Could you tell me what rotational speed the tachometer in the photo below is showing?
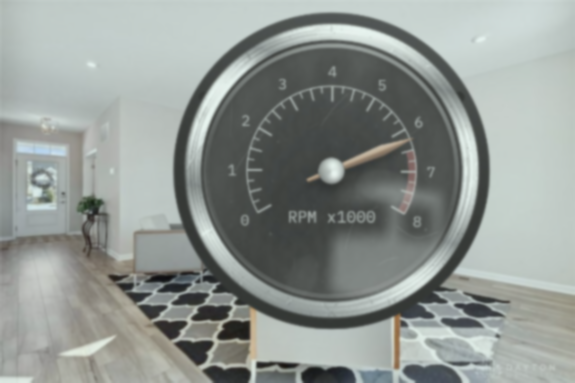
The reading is 6250 rpm
